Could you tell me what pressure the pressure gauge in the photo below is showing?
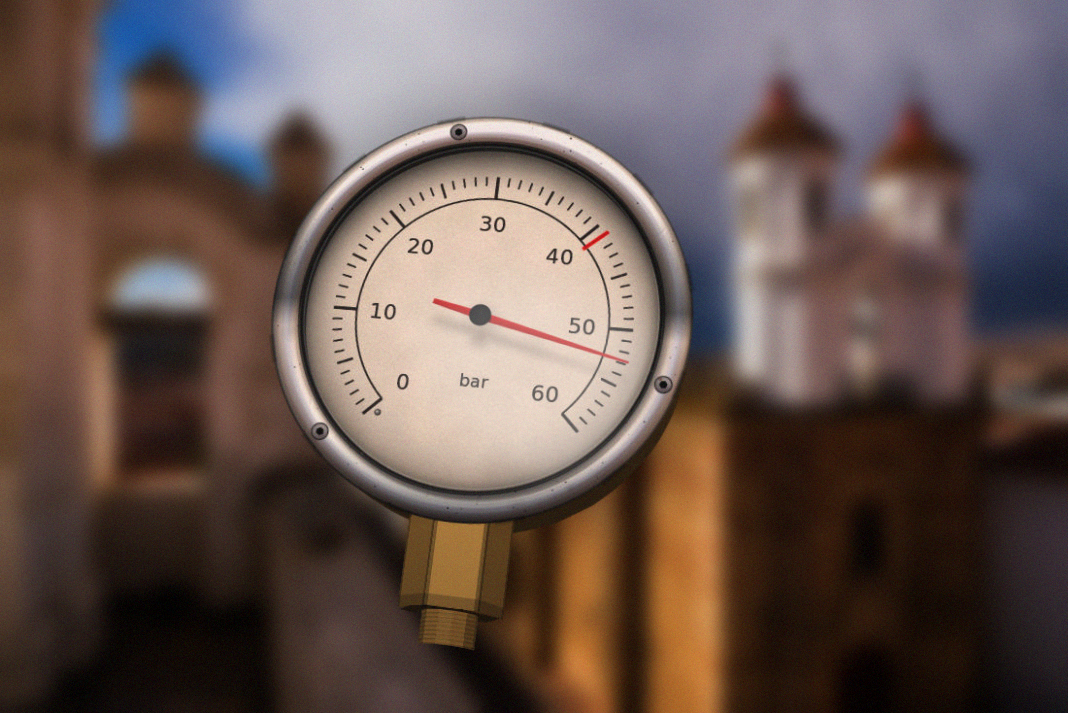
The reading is 53 bar
